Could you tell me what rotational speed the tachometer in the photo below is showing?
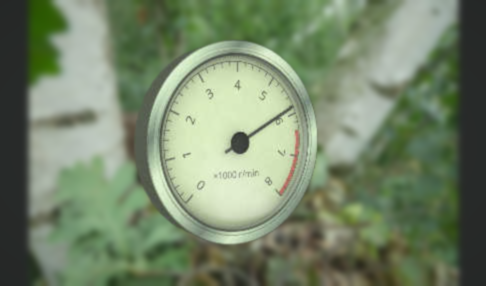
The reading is 5800 rpm
